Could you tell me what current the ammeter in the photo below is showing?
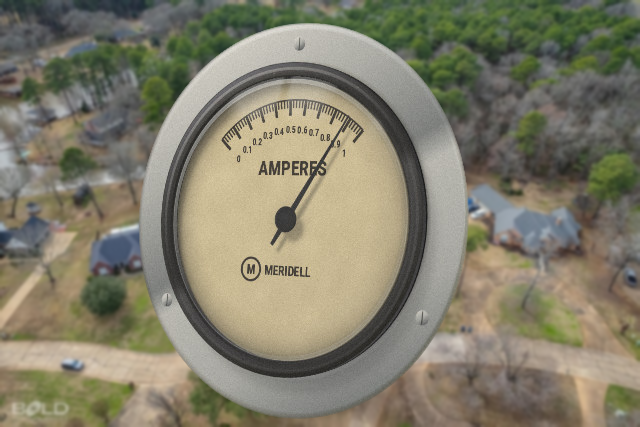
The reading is 0.9 A
